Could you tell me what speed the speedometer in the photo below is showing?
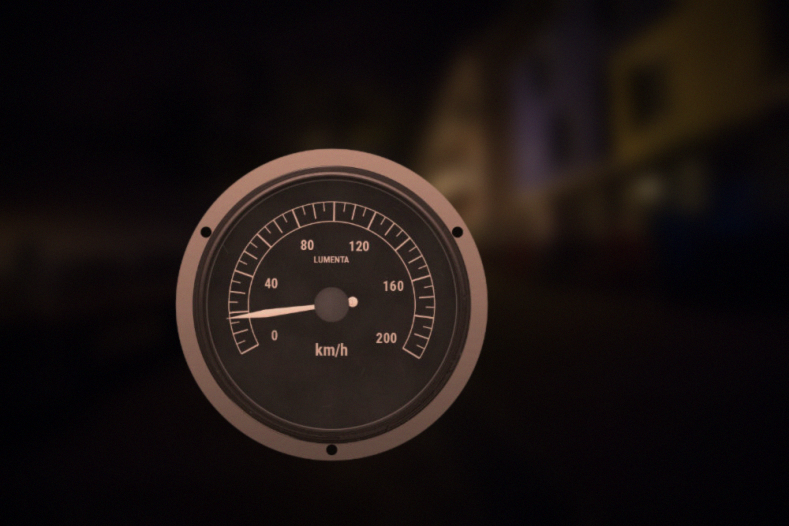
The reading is 17.5 km/h
